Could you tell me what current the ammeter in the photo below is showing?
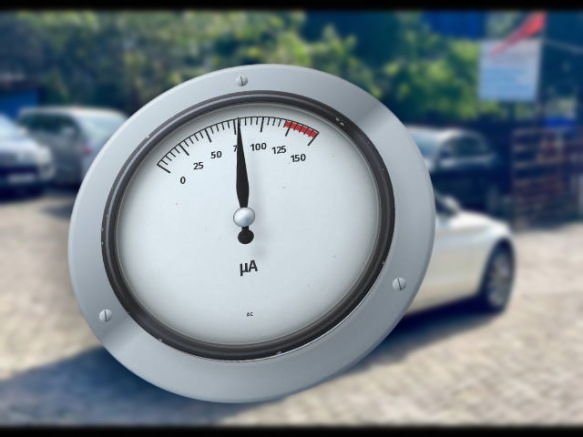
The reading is 80 µA
